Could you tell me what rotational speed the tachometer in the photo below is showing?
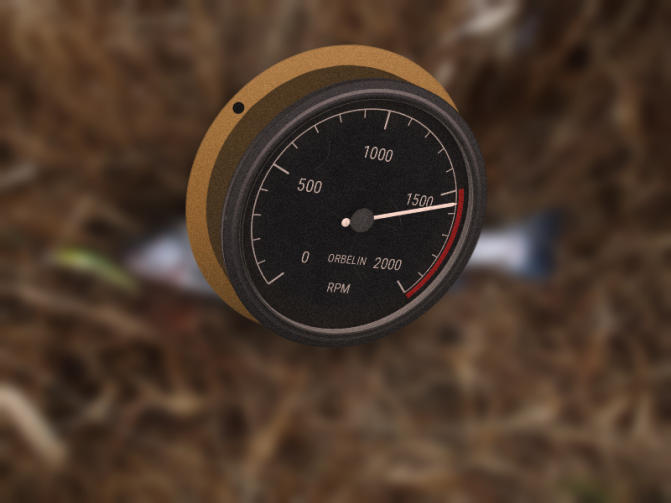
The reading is 1550 rpm
